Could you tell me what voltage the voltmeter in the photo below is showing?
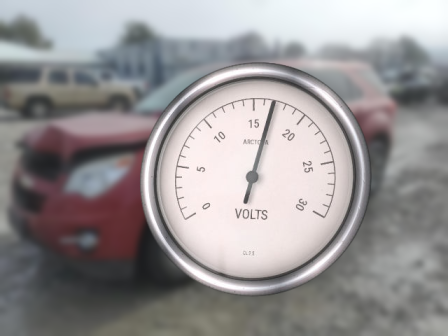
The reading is 17 V
